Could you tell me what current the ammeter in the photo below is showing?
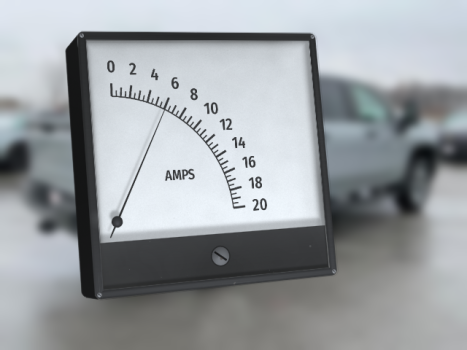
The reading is 6 A
